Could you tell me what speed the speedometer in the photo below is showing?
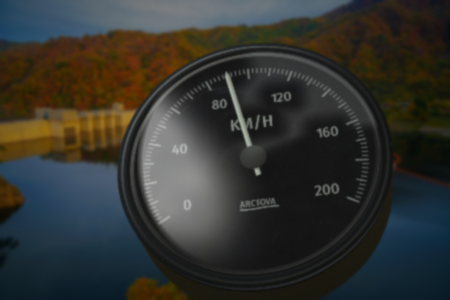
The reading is 90 km/h
